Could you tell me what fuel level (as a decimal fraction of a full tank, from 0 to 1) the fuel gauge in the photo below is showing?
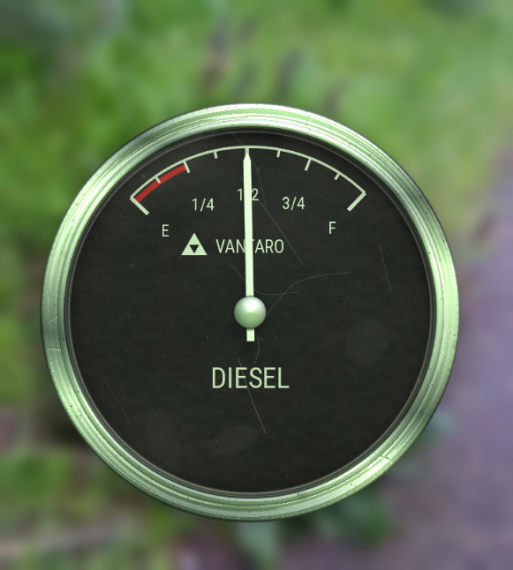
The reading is 0.5
